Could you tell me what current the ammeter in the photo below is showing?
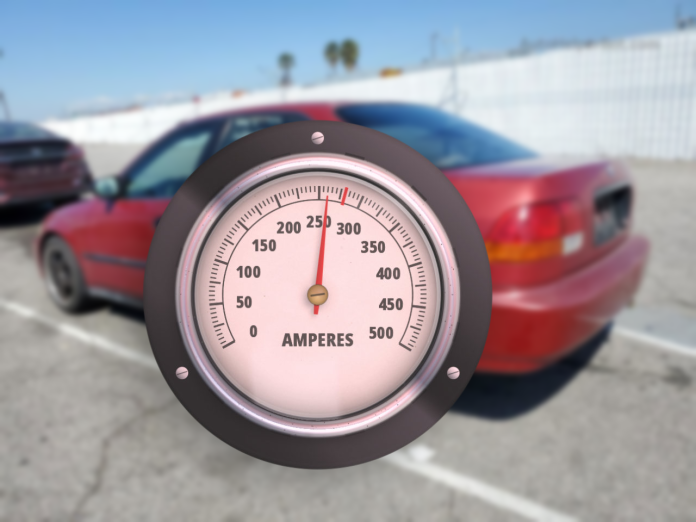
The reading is 260 A
